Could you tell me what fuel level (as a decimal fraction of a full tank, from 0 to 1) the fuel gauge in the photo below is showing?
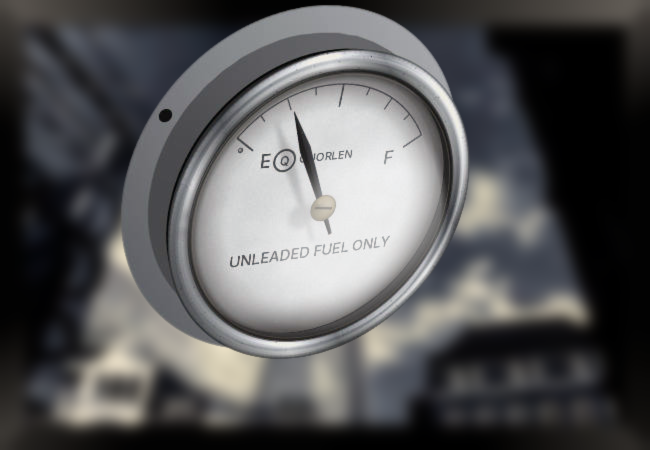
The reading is 0.25
